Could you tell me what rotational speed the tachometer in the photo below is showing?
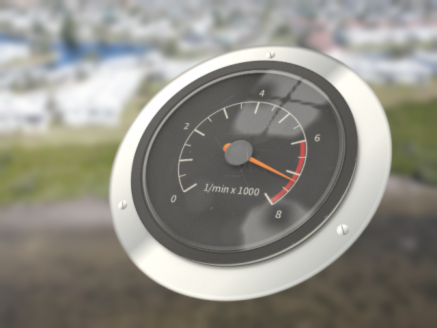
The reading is 7250 rpm
